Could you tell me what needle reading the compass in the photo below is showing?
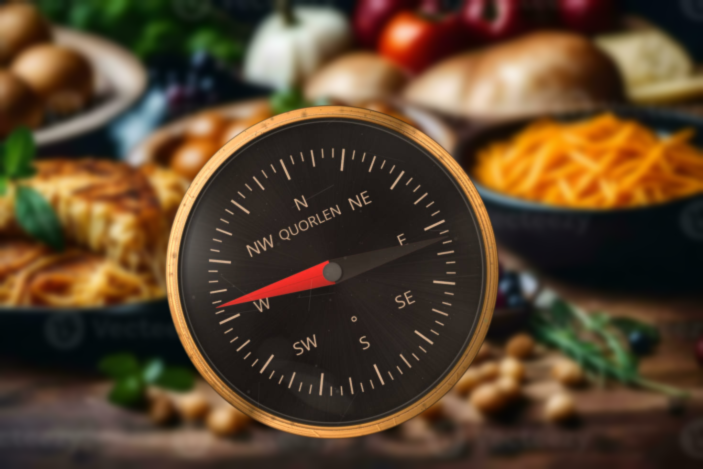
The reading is 277.5 °
